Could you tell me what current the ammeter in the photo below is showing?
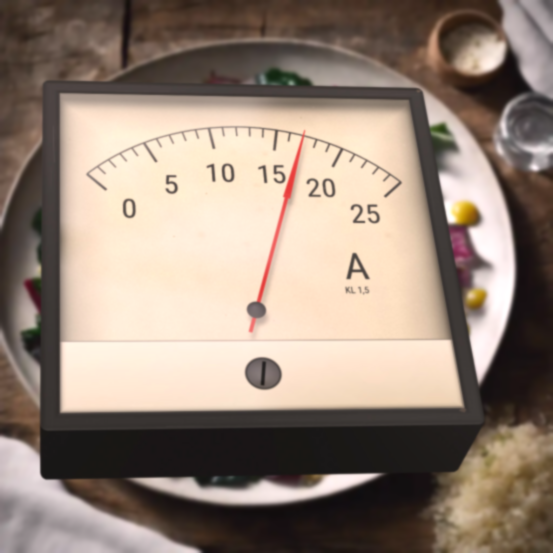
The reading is 17 A
